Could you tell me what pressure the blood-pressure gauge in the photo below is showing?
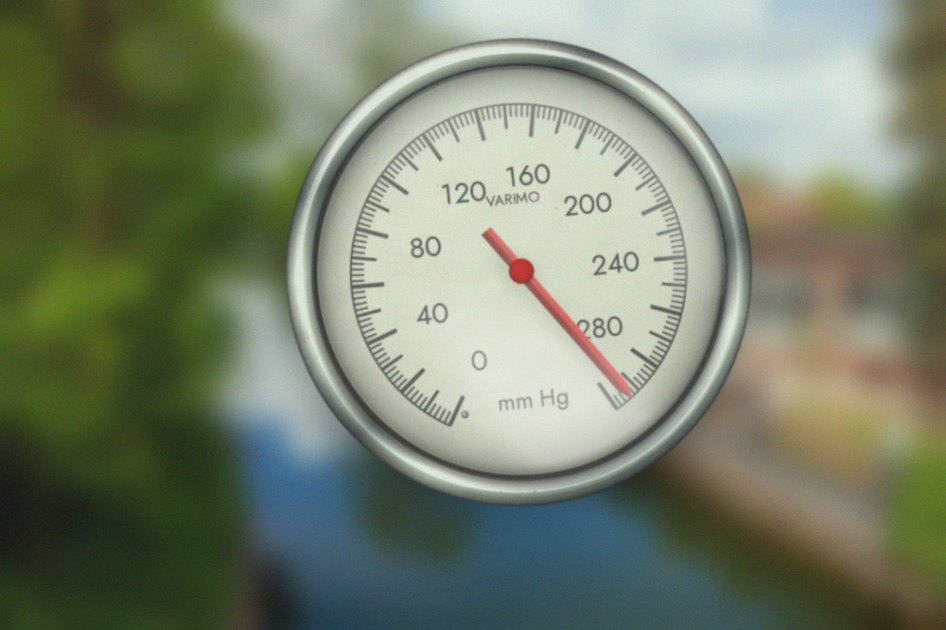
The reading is 294 mmHg
